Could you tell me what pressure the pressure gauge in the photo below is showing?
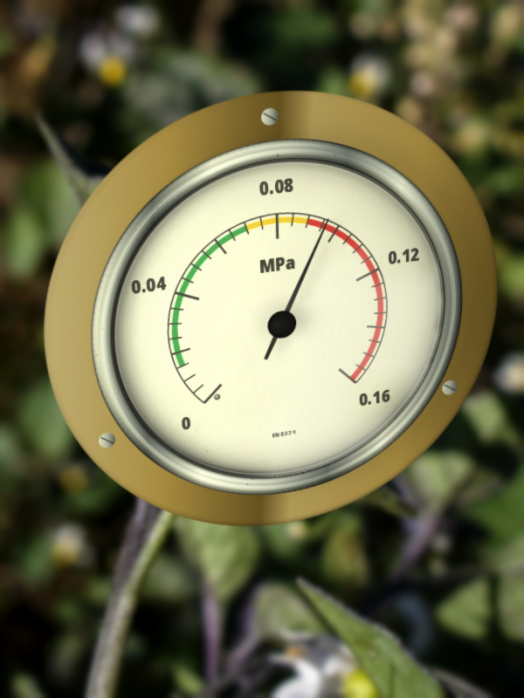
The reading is 0.095 MPa
